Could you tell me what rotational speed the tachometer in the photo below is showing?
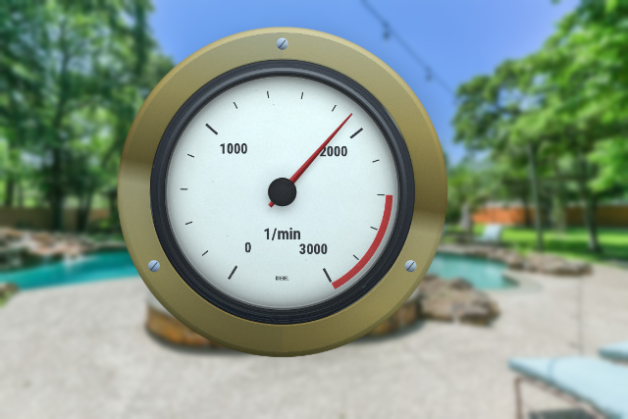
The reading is 1900 rpm
